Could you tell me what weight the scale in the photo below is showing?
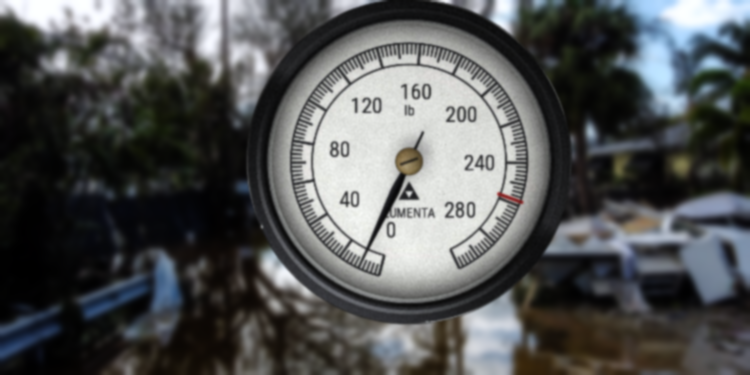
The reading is 10 lb
